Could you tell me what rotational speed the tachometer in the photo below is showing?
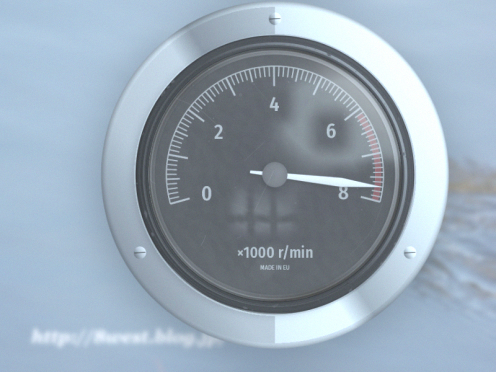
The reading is 7700 rpm
